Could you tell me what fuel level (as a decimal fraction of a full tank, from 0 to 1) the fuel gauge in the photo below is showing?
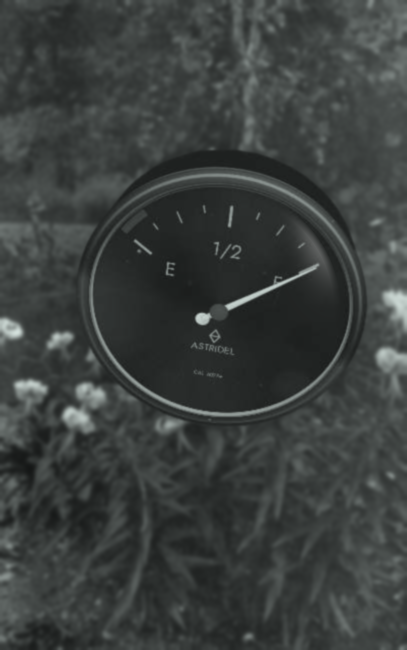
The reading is 1
